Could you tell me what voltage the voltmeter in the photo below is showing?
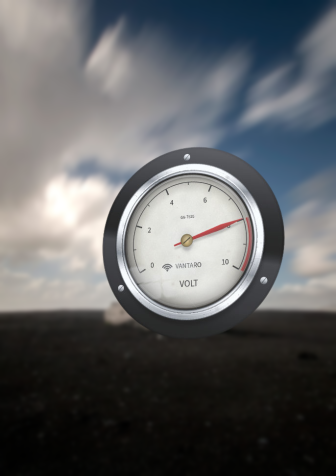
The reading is 8 V
